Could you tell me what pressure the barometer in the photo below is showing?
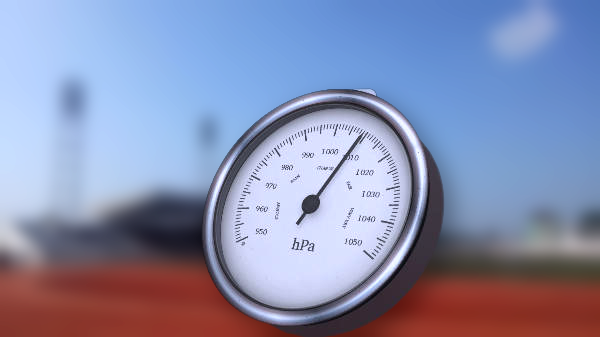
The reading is 1010 hPa
